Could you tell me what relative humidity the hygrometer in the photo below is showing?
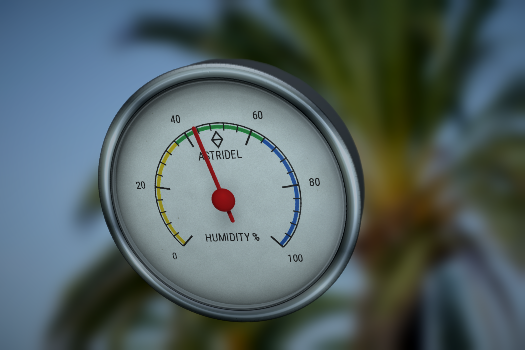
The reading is 44 %
